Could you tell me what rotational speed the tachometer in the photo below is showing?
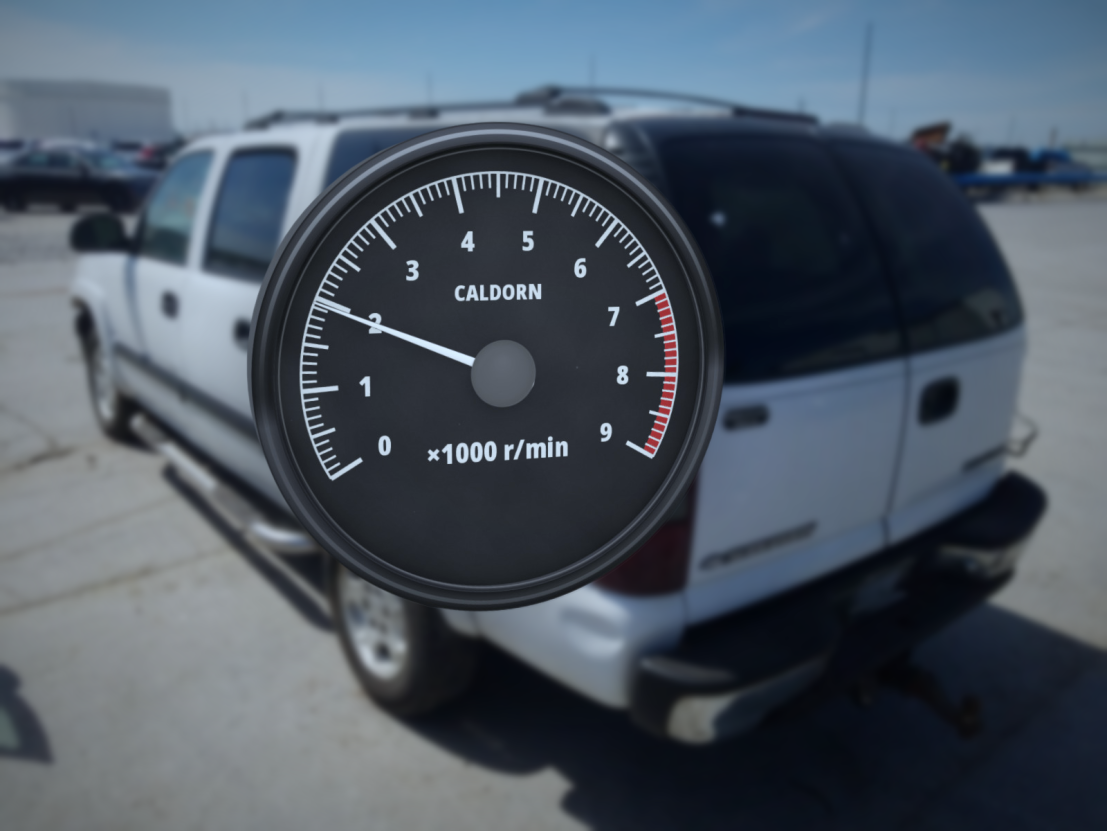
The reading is 1950 rpm
